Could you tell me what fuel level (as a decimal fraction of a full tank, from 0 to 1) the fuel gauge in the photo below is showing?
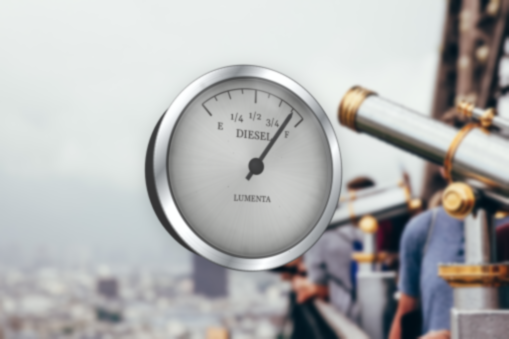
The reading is 0.875
